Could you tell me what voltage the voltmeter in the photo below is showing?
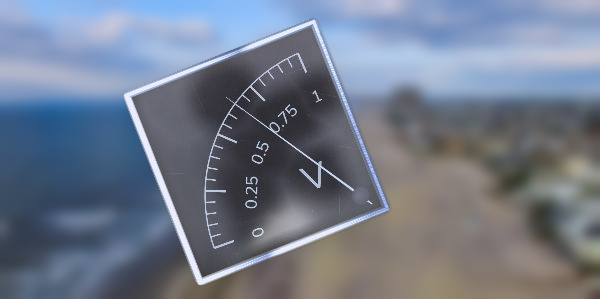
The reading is 0.65 V
